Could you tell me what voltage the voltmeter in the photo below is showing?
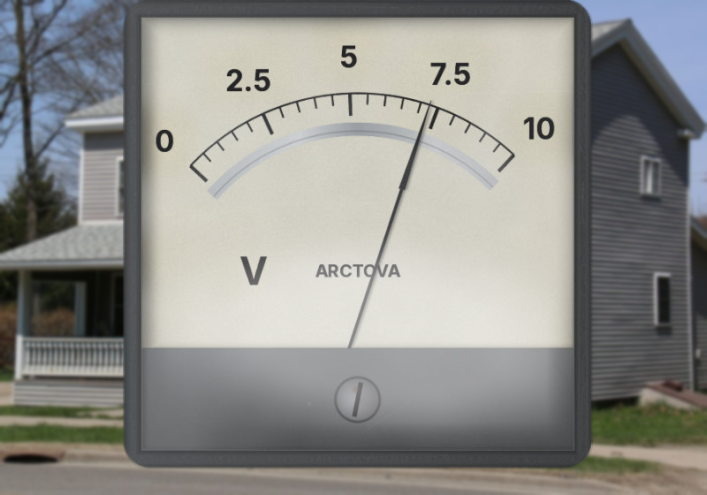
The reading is 7.25 V
